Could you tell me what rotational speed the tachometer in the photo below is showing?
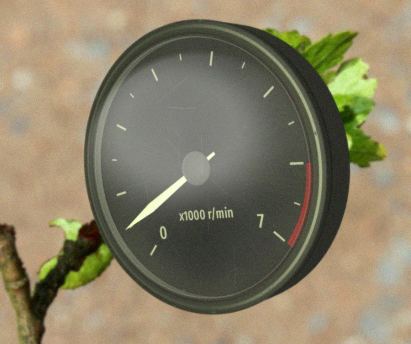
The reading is 500 rpm
